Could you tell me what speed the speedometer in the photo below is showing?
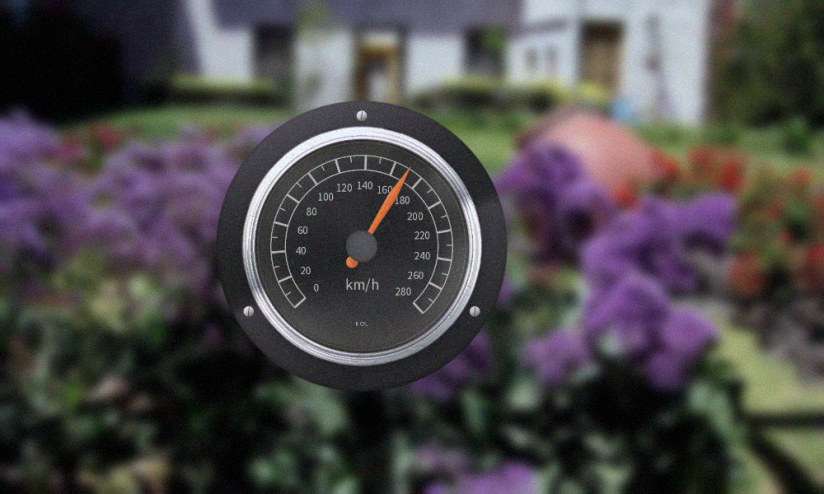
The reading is 170 km/h
